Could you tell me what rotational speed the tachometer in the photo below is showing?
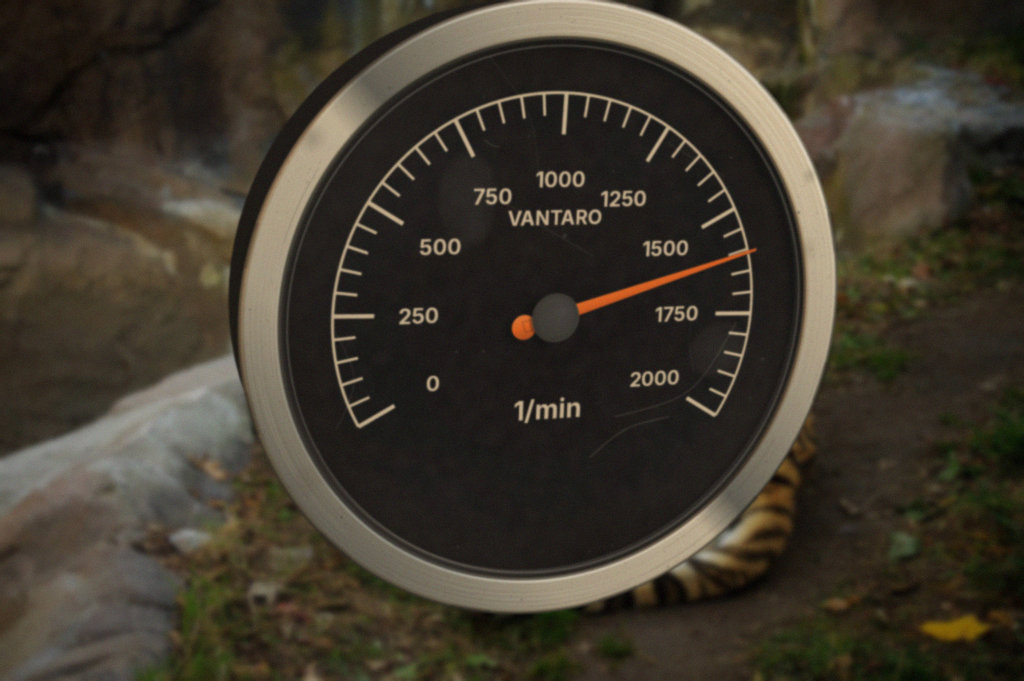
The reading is 1600 rpm
